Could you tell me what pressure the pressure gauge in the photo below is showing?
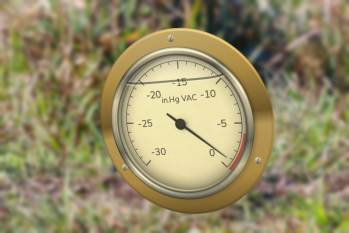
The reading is -1 inHg
